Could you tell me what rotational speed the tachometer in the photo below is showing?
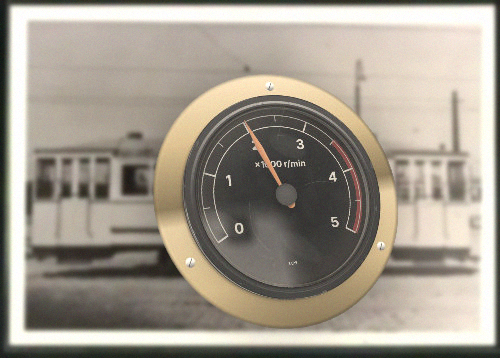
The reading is 2000 rpm
